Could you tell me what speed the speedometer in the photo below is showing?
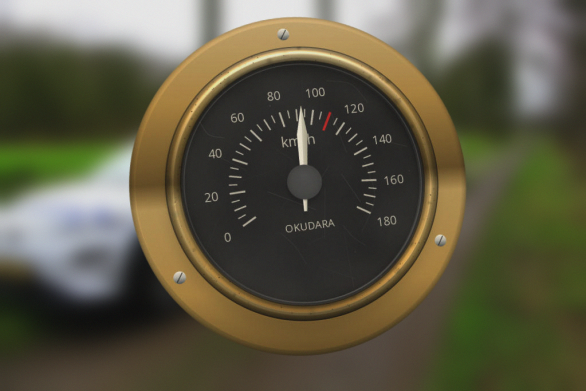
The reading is 92.5 km/h
